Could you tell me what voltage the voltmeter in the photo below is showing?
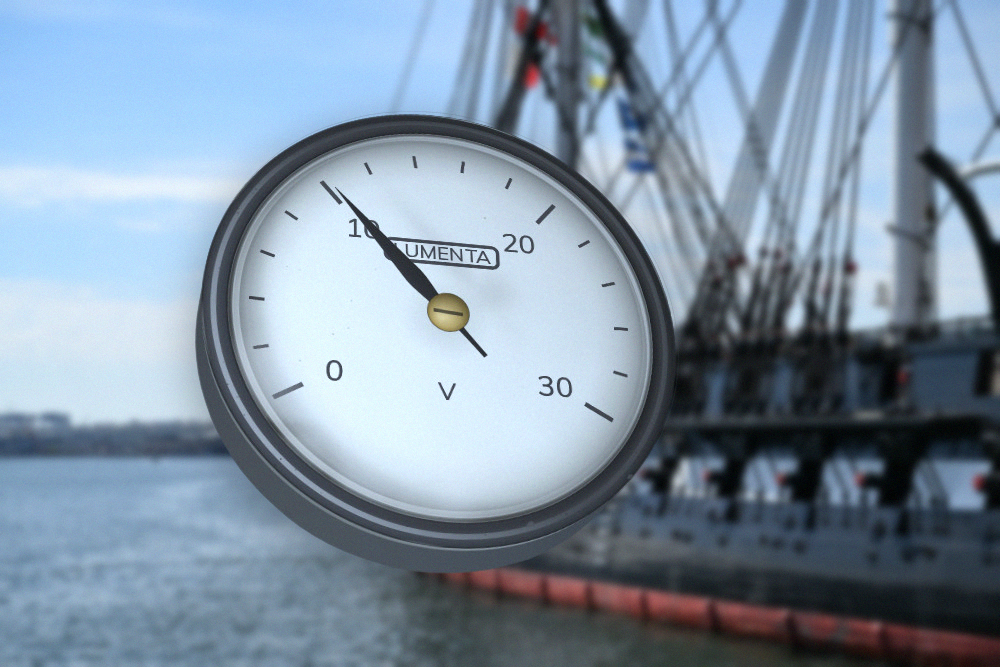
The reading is 10 V
